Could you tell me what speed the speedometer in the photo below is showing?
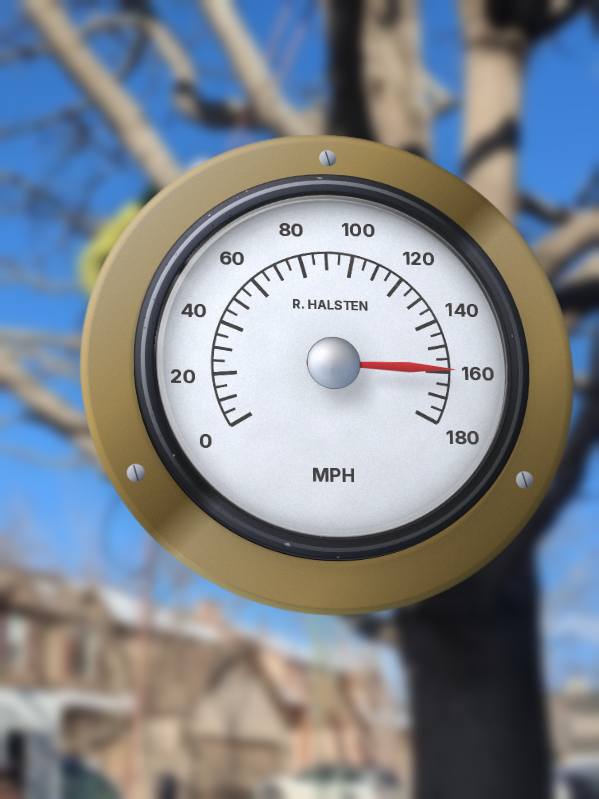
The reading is 160 mph
